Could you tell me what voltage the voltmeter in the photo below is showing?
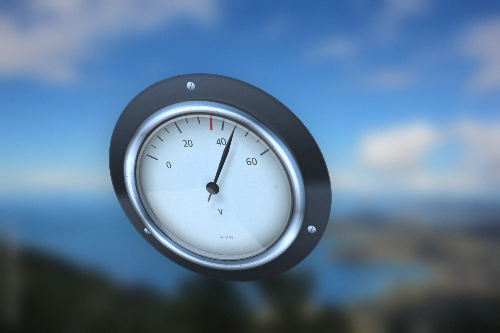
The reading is 45 V
